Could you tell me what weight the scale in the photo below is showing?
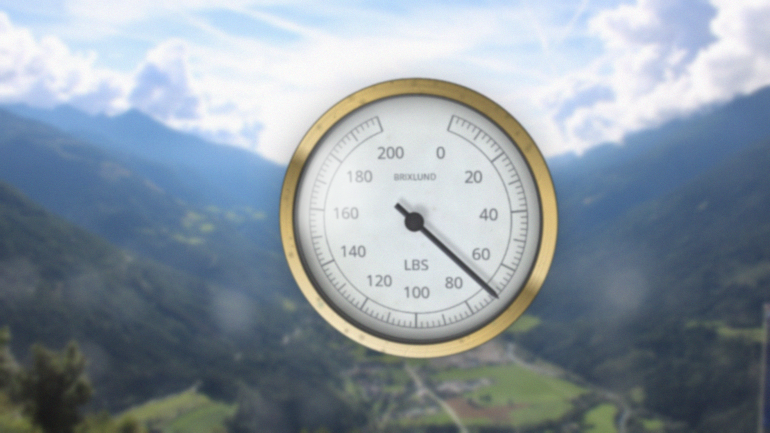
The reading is 70 lb
